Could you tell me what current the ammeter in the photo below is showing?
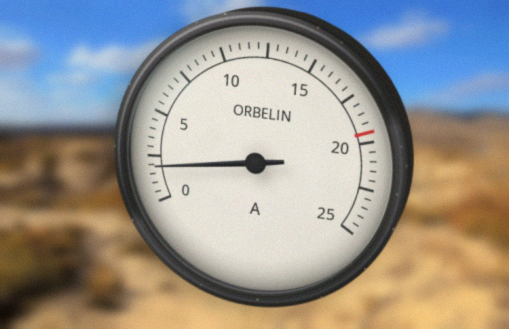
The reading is 2 A
